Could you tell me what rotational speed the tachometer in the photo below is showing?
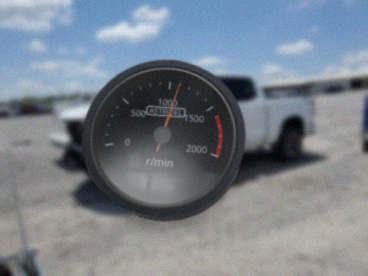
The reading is 1100 rpm
